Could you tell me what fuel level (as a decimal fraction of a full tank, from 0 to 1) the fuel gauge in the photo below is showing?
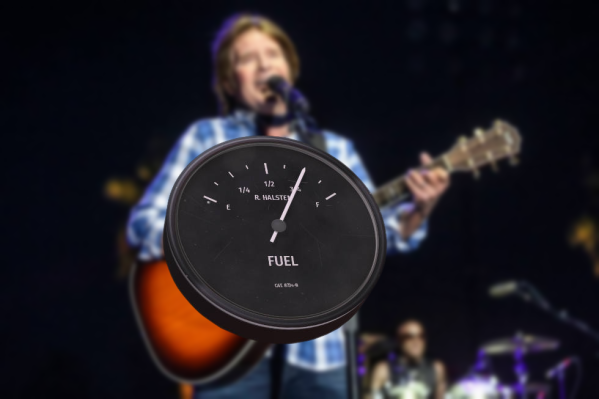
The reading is 0.75
